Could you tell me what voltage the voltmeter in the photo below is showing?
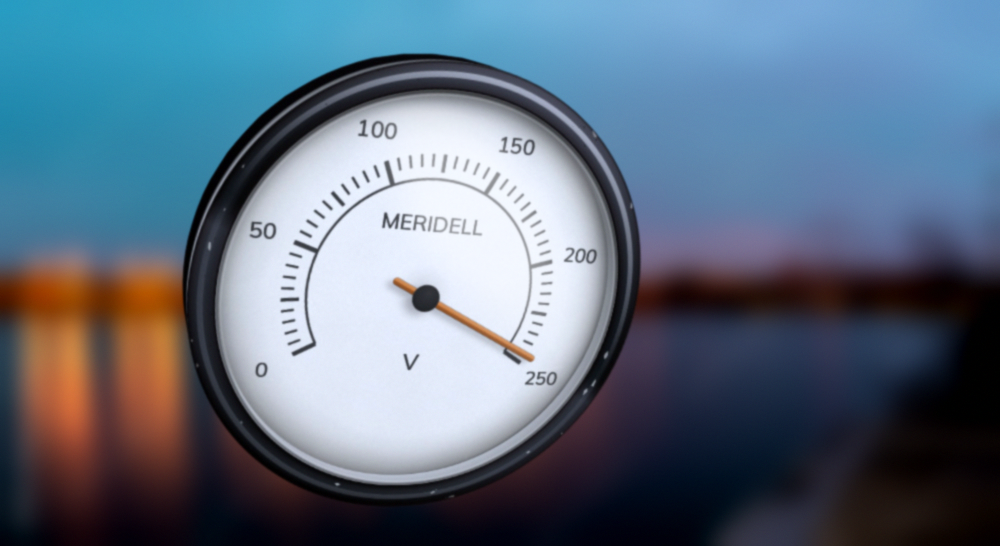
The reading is 245 V
